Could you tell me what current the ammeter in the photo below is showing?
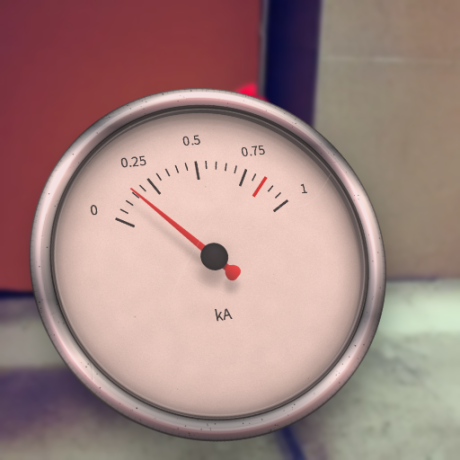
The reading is 0.15 kA
